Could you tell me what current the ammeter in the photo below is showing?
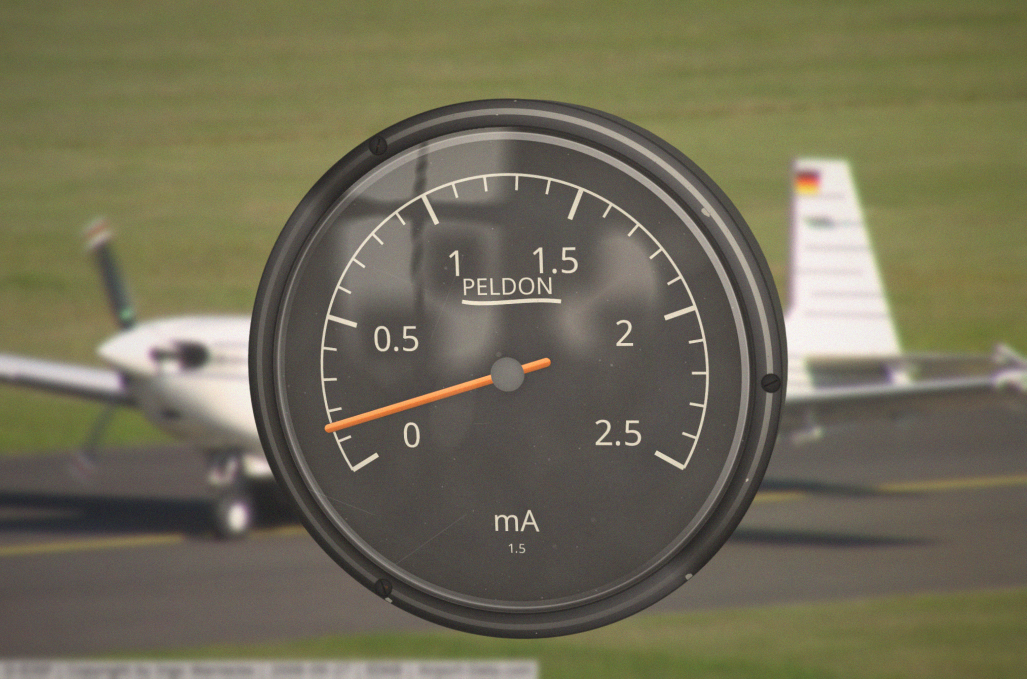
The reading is 0.15 mA
